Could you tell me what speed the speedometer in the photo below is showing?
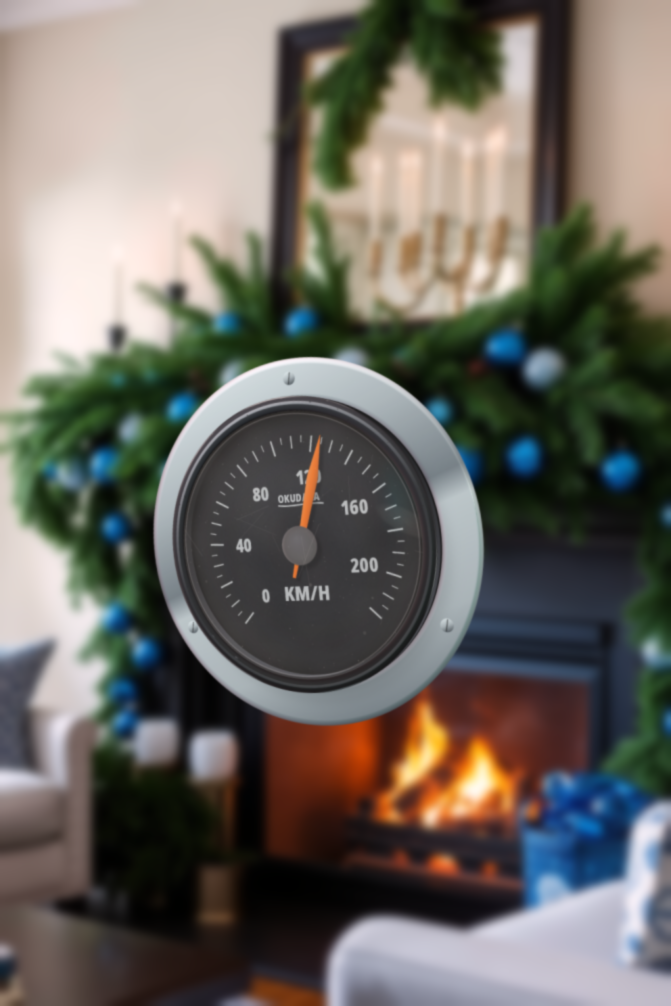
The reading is 125 km/h
